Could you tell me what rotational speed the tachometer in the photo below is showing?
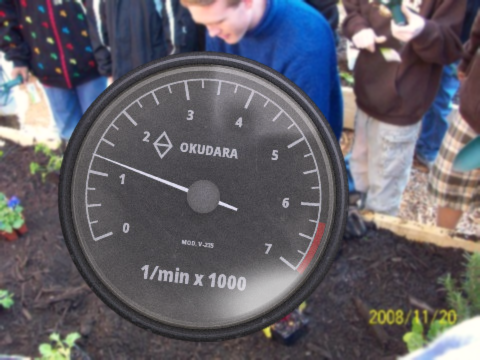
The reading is 1250 rpm
